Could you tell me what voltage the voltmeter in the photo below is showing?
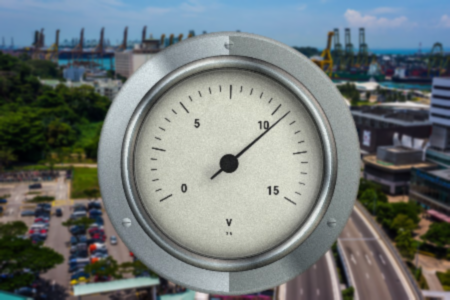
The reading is 10.5 V
